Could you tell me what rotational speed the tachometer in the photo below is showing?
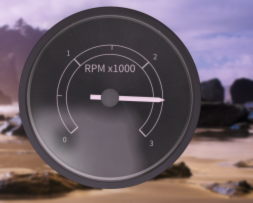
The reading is 2500 rpm
